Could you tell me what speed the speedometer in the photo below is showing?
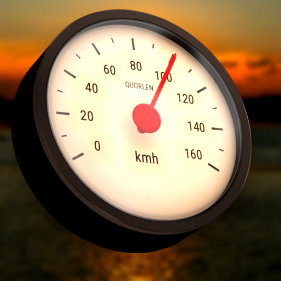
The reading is 100 km/h
